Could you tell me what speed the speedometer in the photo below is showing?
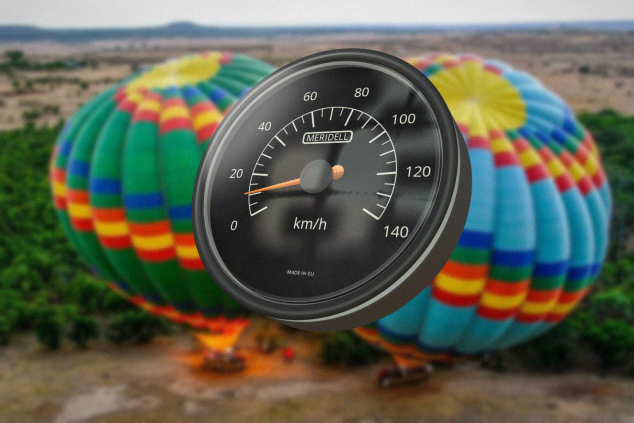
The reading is 10 km/h
